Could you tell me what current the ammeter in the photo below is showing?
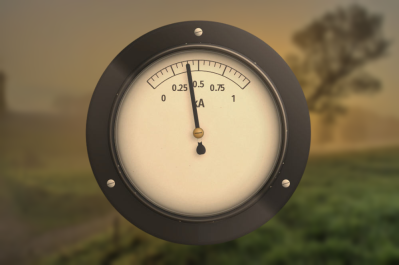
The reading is 0.4 kA
